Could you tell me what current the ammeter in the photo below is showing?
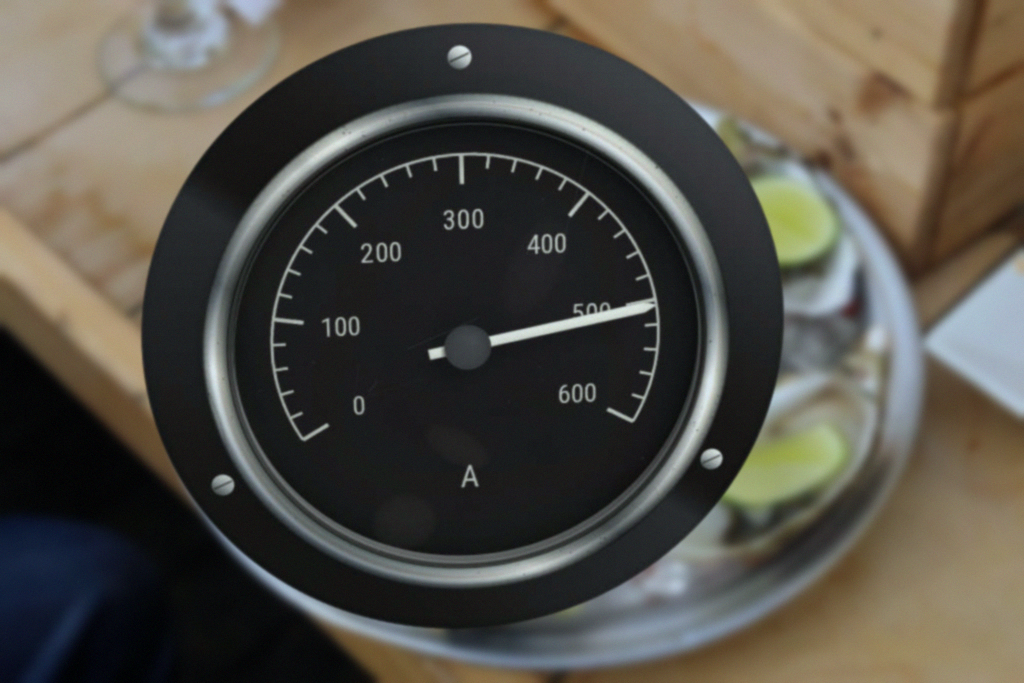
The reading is 500 A
